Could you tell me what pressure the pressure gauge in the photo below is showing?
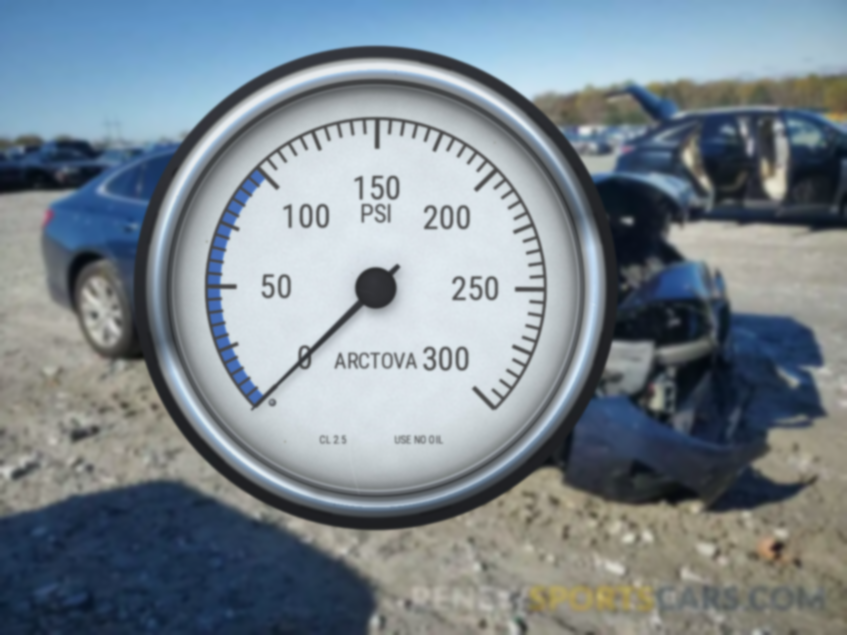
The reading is 0 psi
